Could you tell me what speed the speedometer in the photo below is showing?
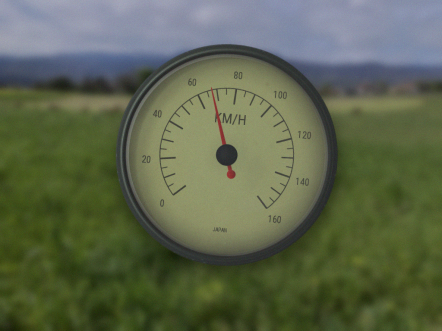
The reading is 67.5 km/h
